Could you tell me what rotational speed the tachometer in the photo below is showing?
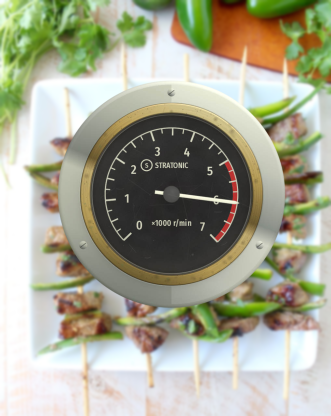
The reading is 6000 rpm
